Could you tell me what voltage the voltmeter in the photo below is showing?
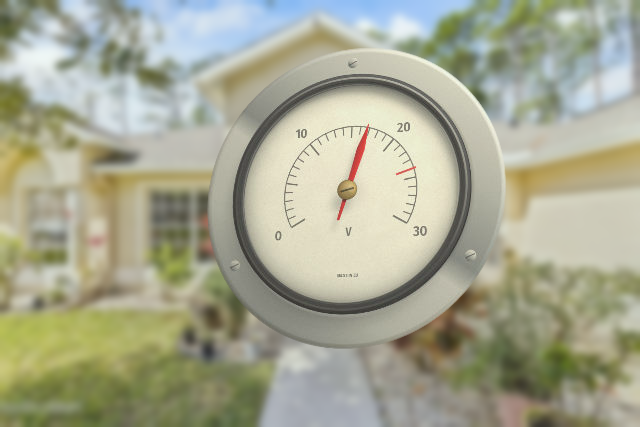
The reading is 17 V
